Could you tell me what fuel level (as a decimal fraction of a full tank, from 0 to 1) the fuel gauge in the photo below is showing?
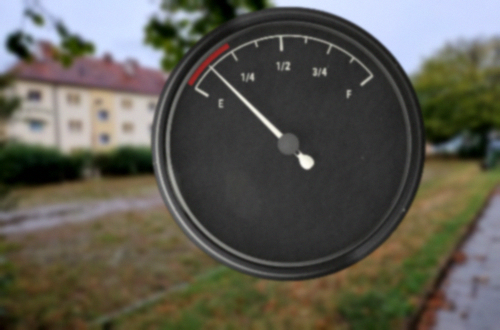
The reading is 0.125
